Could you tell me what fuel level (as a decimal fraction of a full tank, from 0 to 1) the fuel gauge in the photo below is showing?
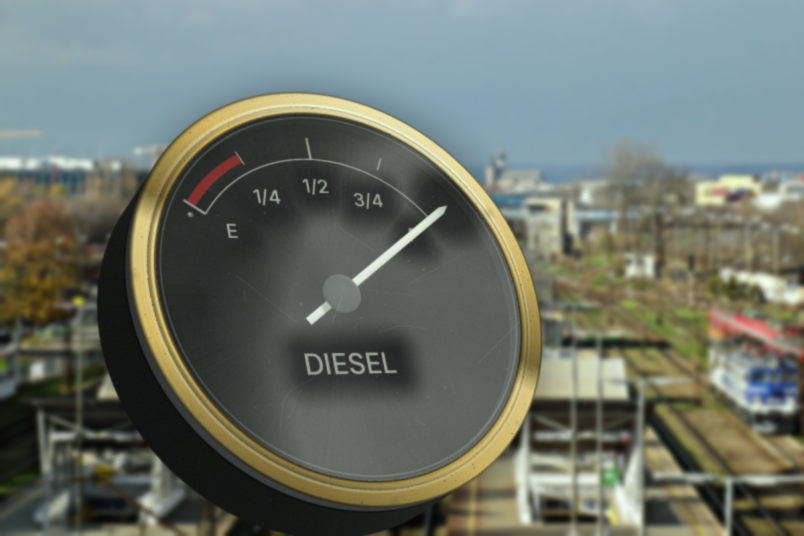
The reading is 1
